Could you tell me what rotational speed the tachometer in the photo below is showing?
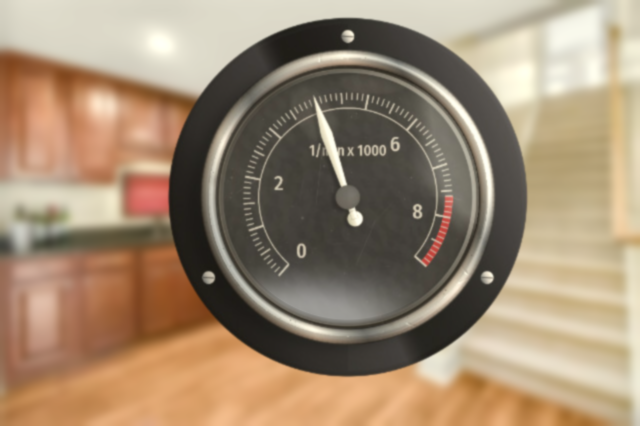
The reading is 4000 rpm
